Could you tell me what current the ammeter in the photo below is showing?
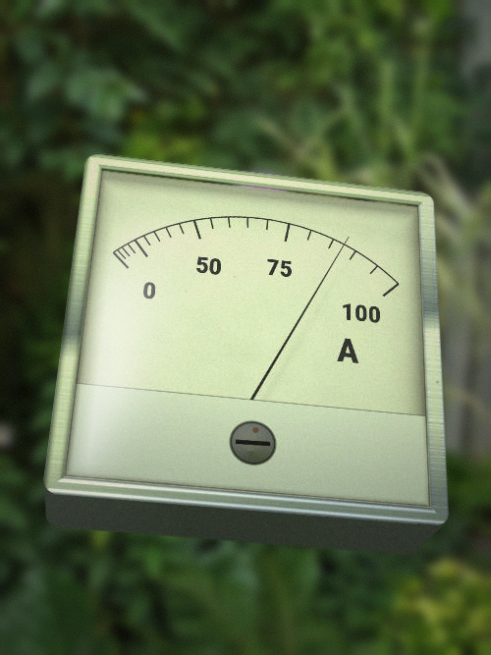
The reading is 87.5 A
